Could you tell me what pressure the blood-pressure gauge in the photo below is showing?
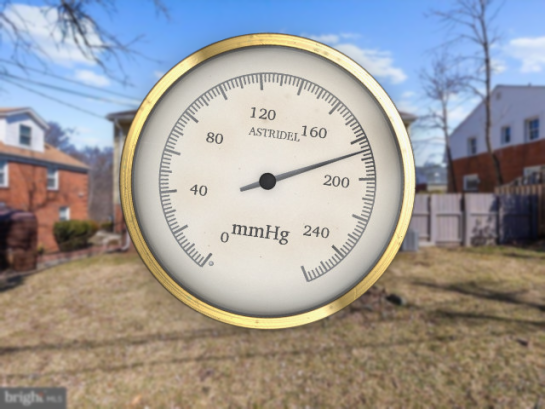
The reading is 186 mmHg
